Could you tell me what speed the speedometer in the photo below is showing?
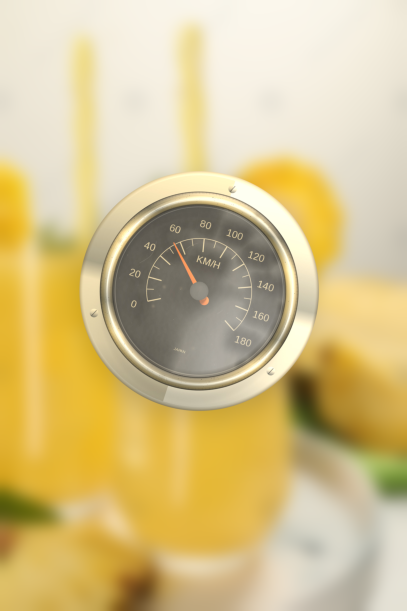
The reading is 55 km/h
